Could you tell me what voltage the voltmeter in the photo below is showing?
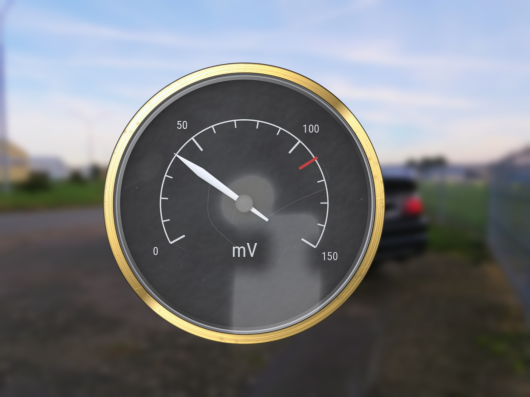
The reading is 40 mV
